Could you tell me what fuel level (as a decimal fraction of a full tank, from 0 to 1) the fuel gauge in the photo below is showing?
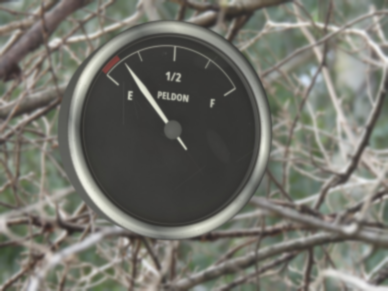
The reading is 0.125
